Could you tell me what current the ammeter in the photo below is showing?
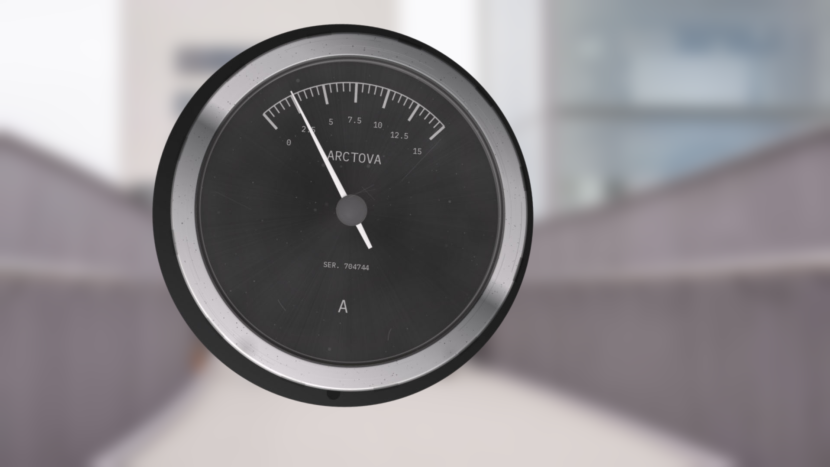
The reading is 2.5 A
